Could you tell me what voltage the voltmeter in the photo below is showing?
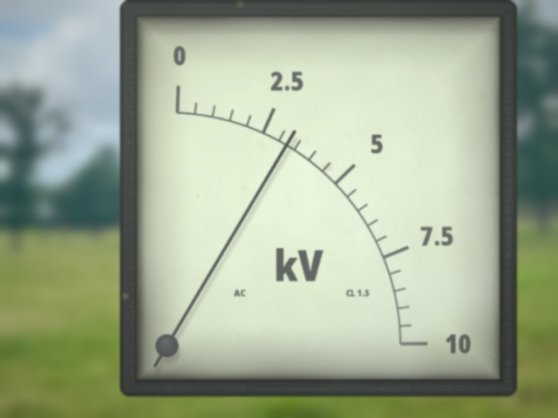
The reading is 3.25 kV
